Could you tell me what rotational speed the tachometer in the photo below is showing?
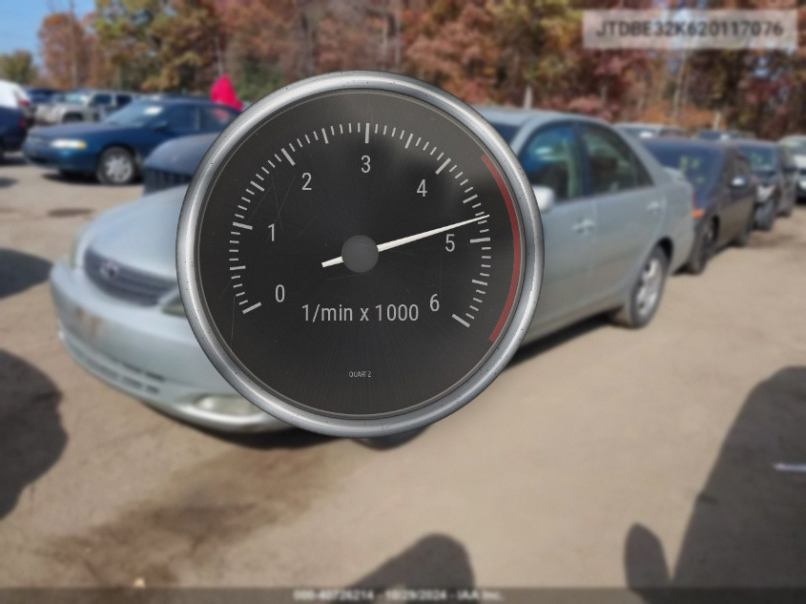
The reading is 4750 rpm
